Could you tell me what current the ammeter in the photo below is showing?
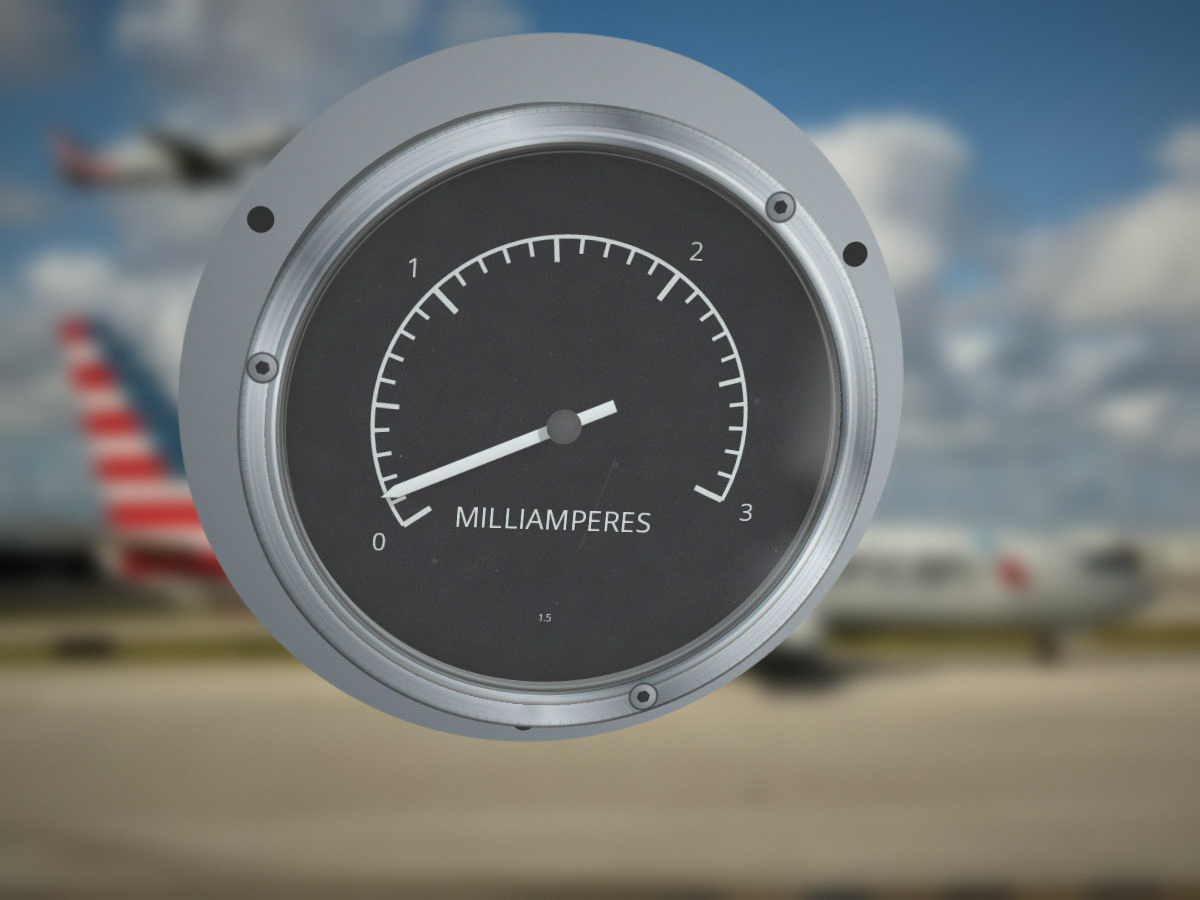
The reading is 0.15 mA
